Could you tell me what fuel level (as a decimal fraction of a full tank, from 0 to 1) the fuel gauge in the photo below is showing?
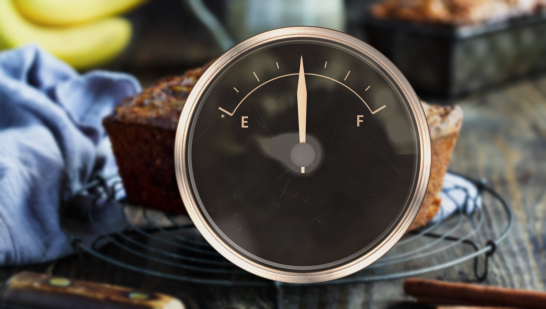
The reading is 0.5
